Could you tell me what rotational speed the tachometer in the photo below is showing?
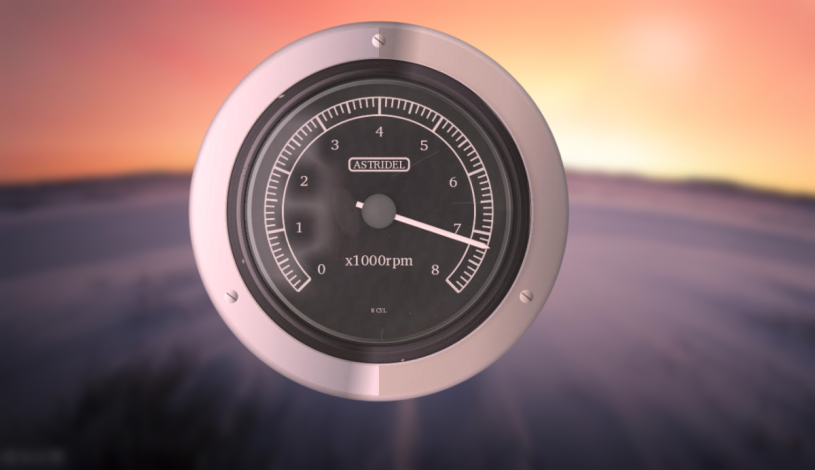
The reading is 7200 rpm
